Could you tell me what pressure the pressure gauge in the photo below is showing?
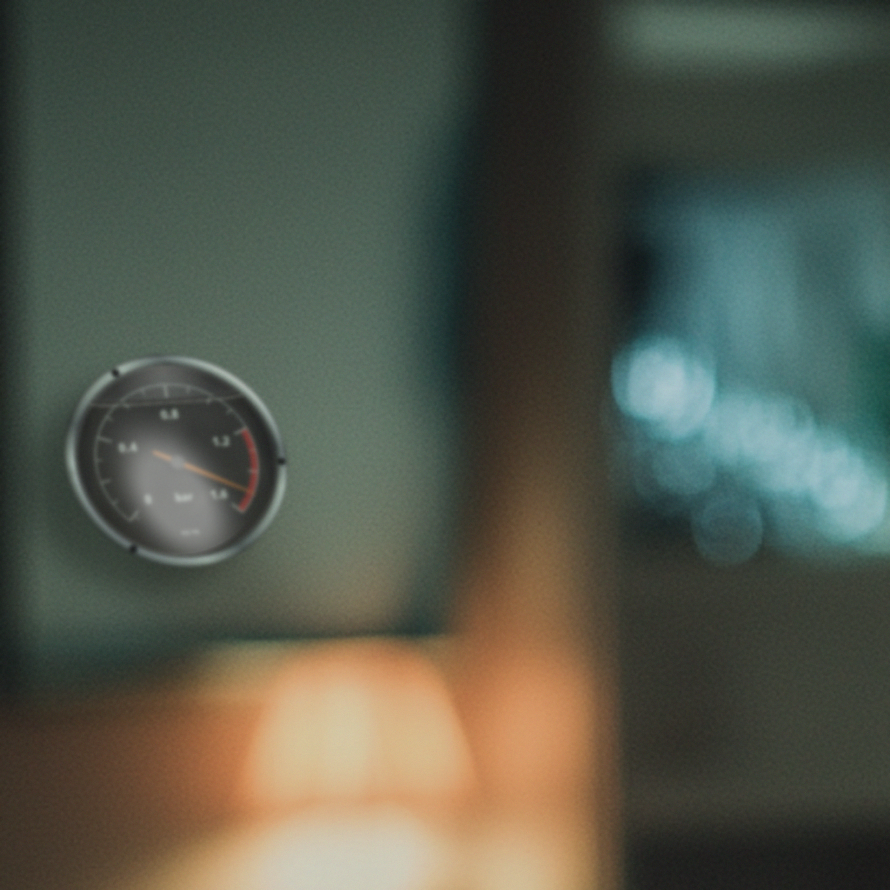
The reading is 1.5 bar
